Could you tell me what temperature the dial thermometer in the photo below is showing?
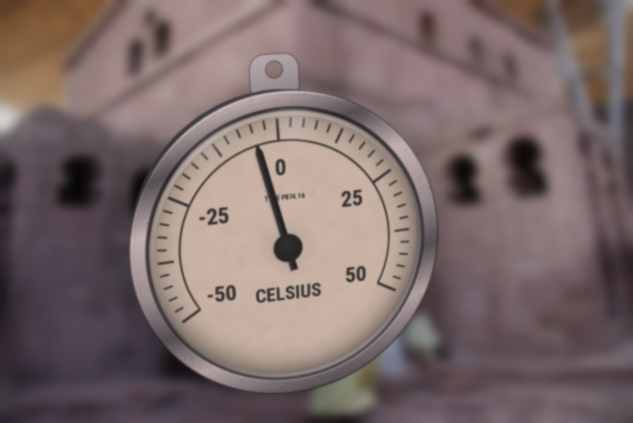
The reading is -5 °C
